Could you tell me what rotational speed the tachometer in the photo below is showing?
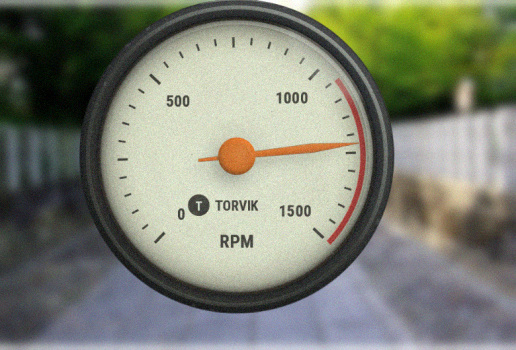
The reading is 1225 rpm
